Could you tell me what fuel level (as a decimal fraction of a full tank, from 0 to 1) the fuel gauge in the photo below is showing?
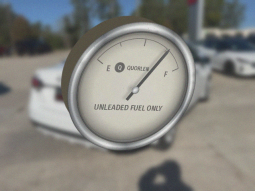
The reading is 0.75
